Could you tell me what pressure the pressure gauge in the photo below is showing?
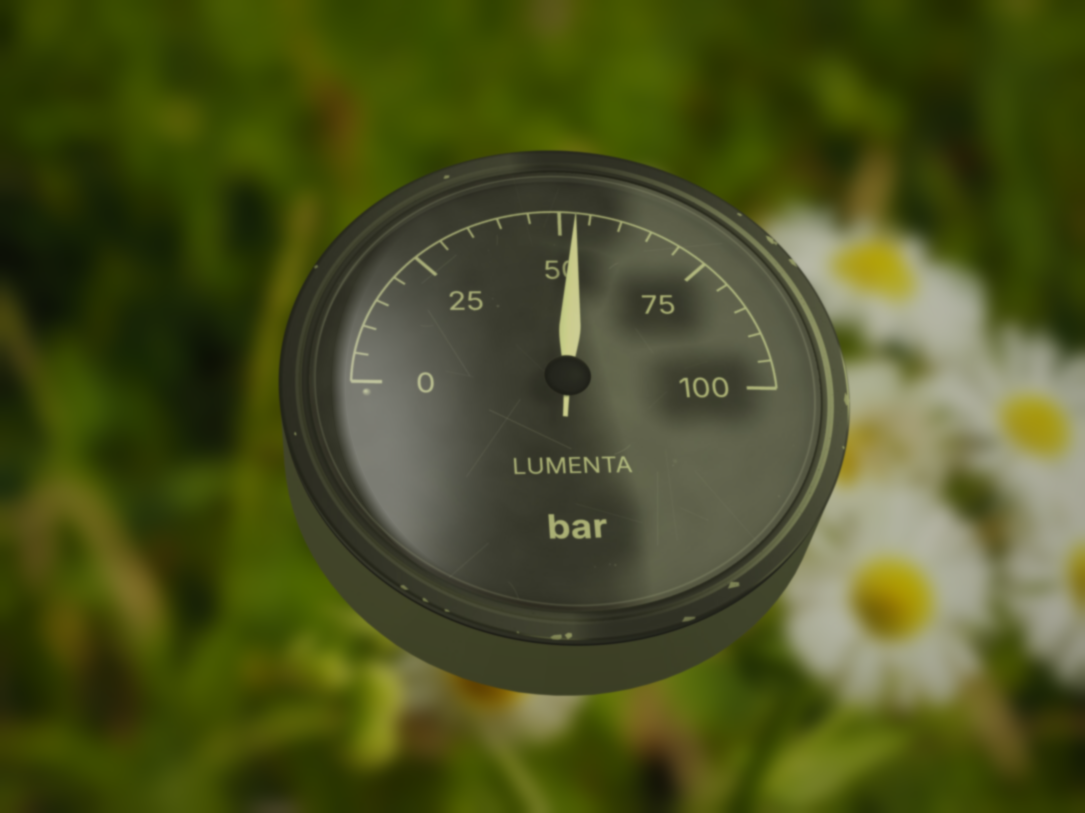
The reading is 52.5 bar
